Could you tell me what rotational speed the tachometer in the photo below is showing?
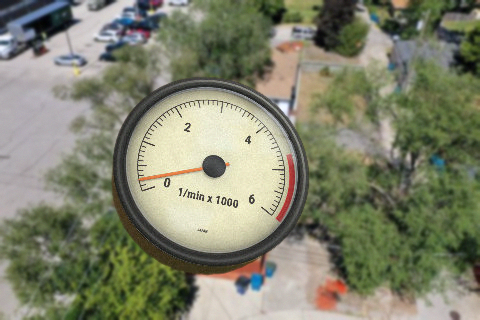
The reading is 200 rpm
